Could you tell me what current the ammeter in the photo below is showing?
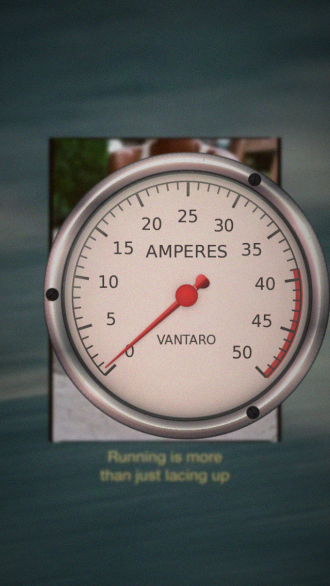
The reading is 0.5 A
